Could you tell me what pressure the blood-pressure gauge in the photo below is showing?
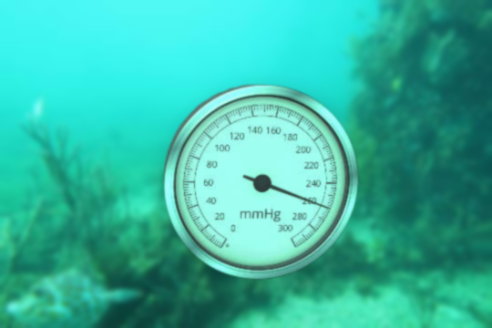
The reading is 260 mmHg
